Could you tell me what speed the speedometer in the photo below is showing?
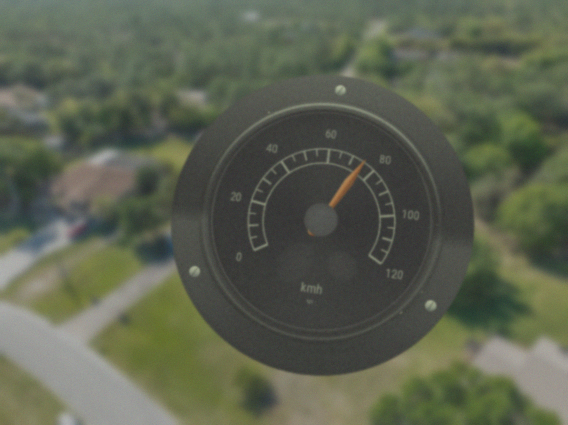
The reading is 75 km/h
